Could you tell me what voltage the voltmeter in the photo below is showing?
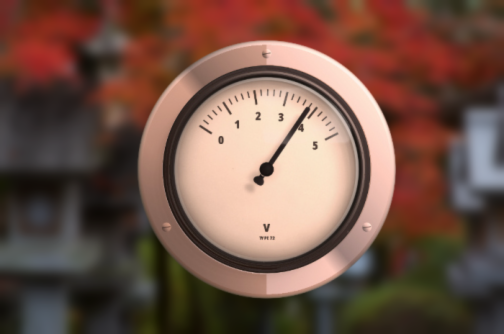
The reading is 3.8 V
